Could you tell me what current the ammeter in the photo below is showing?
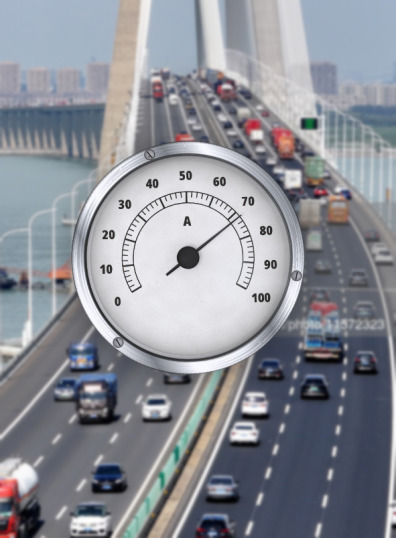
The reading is 72 A
